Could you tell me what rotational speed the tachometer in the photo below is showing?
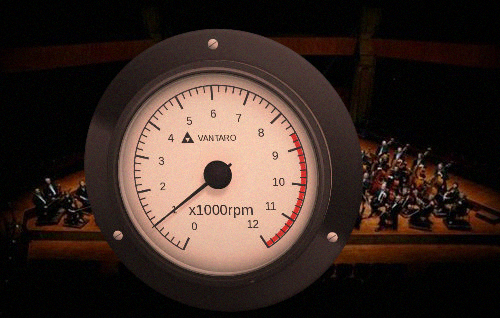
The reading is 1000 rpm
